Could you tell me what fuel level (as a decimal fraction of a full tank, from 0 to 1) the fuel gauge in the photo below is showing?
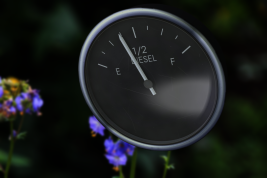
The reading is 0.375
